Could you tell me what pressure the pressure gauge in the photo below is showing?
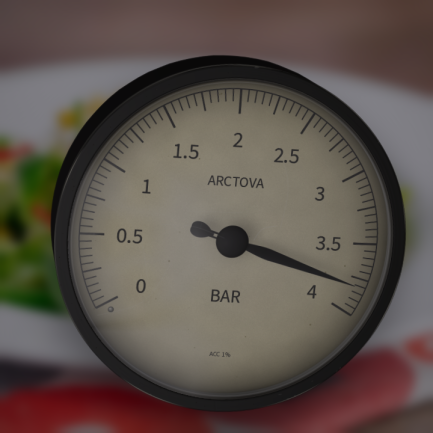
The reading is 3.8 bar
